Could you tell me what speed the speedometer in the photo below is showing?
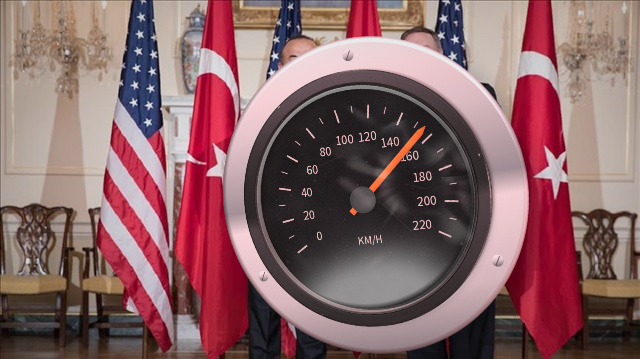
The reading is 155 km/h
